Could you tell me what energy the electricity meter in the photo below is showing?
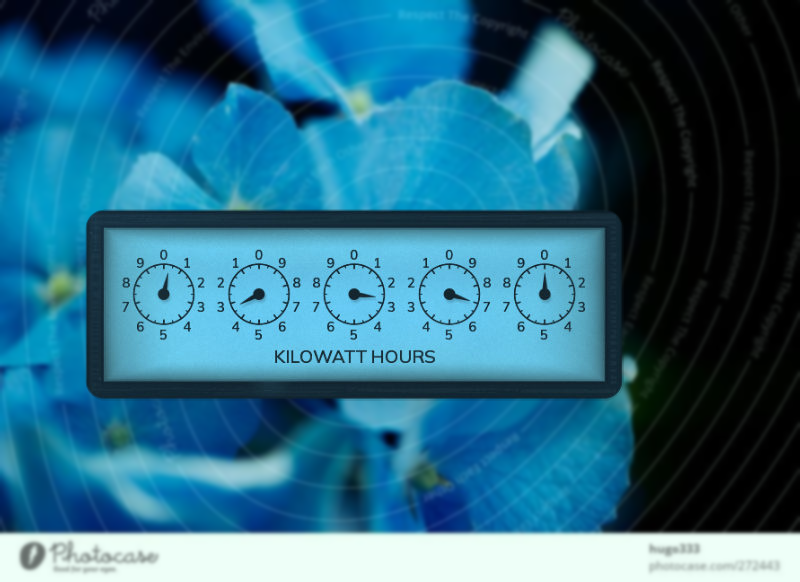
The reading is 3270 kWh
